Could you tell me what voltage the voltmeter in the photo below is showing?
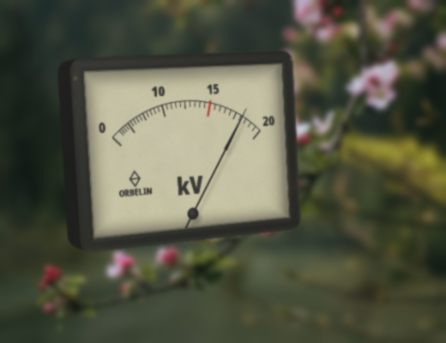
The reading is 18 kV
